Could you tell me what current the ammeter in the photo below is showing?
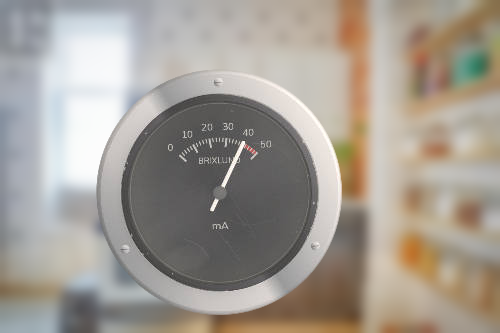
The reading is 40 mA
